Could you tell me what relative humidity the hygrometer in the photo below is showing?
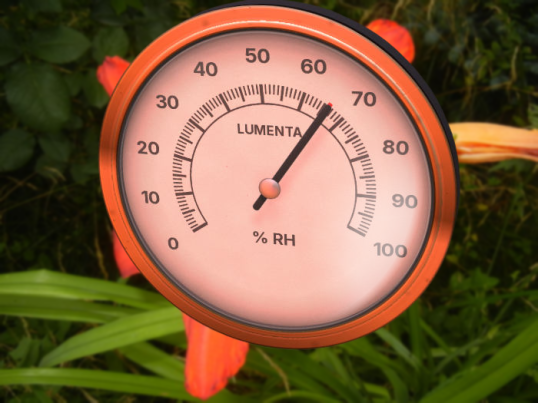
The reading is 66 %
